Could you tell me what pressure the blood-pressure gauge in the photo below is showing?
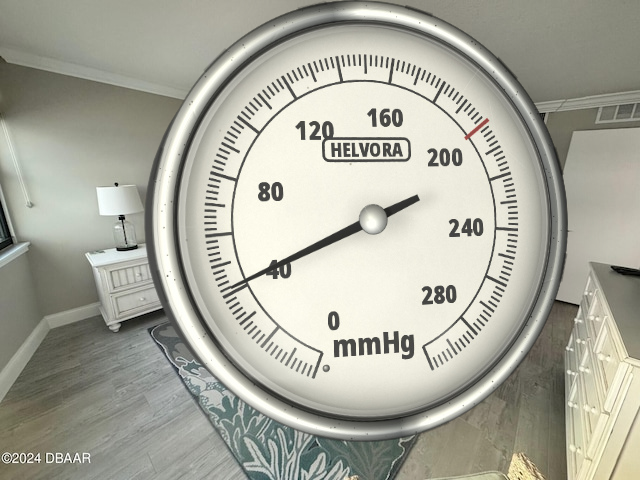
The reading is 42 mmHg
